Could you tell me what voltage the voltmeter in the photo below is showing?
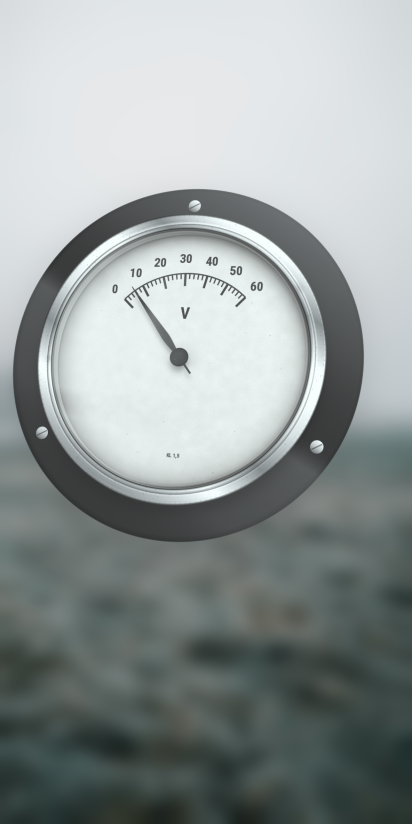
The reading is 6 V
